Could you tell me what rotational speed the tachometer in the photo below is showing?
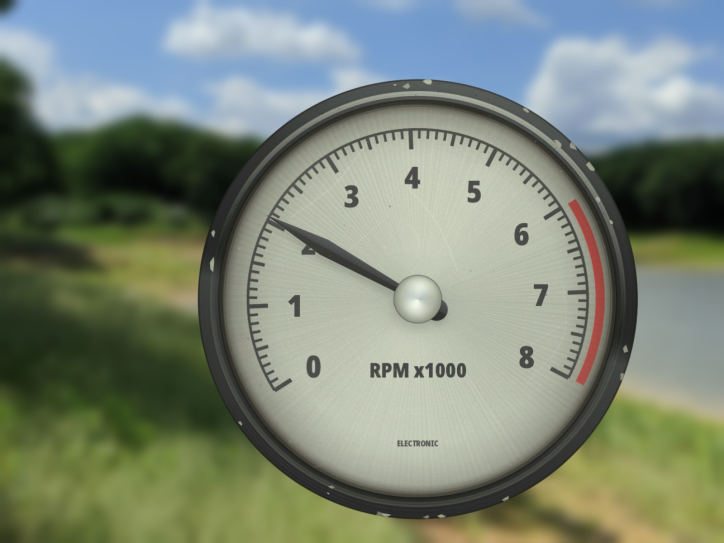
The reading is 2050 rpm
